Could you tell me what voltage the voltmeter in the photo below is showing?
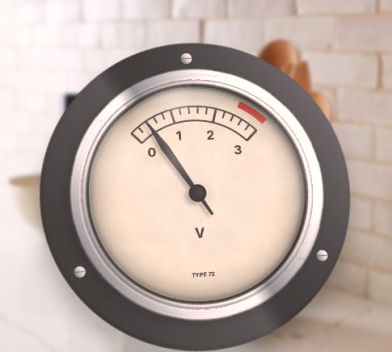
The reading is 0.4 V
